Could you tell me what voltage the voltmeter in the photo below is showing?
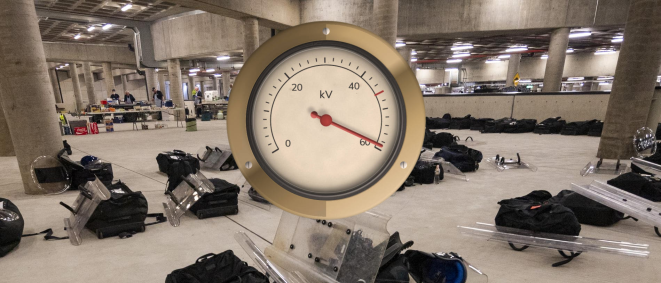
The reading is 59 kV
